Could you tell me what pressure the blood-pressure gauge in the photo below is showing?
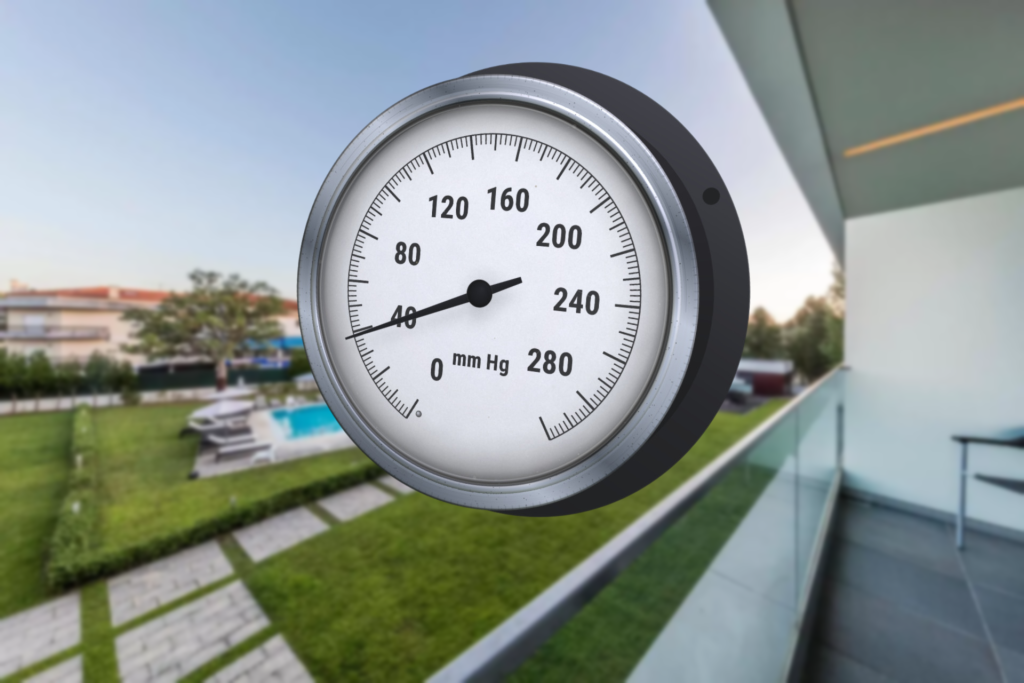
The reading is 38 mmHg
